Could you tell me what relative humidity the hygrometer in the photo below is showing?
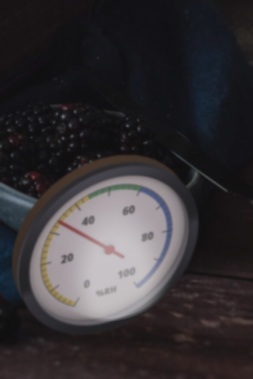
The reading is 34 %
